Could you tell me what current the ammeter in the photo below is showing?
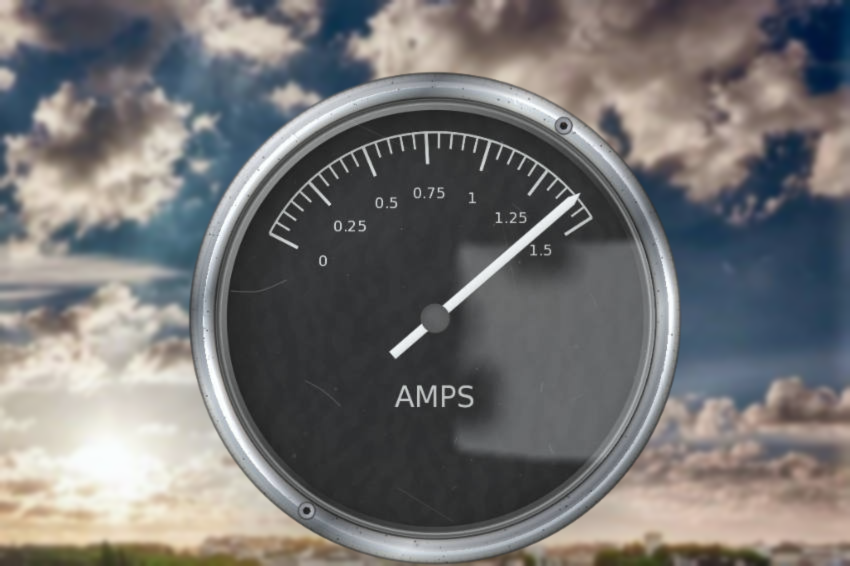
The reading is 1.4 A
